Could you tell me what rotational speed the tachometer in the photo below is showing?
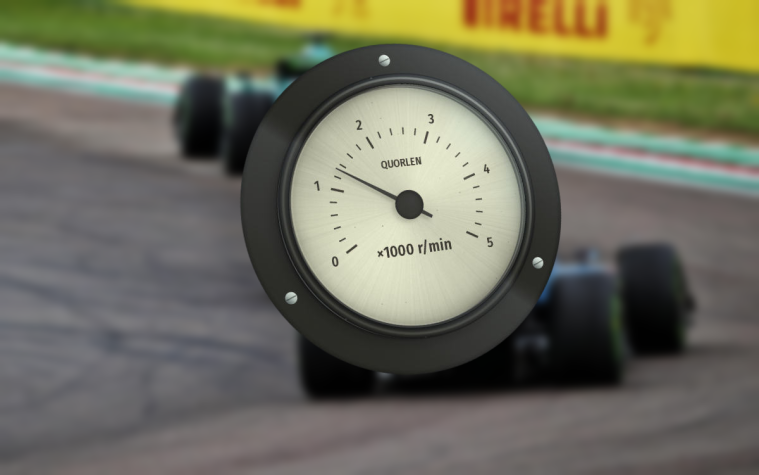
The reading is 1300 rpm
